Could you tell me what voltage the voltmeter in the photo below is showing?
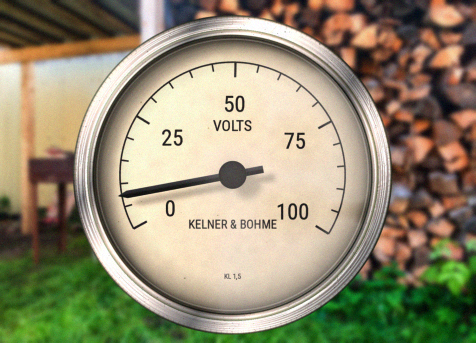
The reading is 7.5 V
